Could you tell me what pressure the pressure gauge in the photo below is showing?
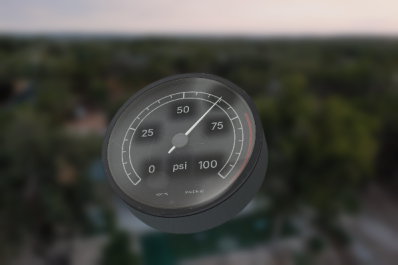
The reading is 65 psi
